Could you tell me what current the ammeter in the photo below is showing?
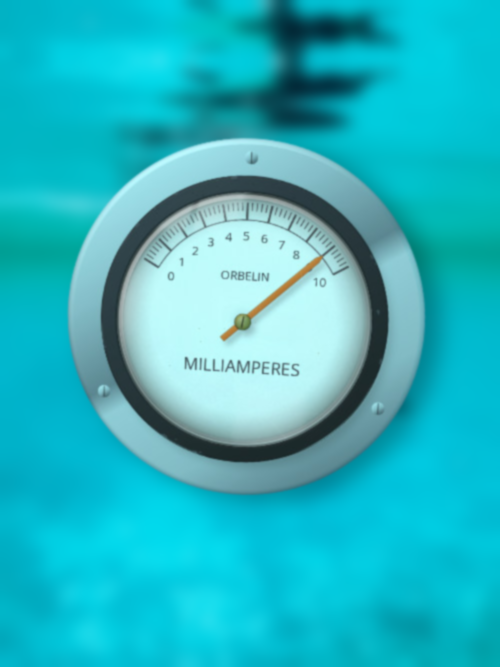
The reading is 9 mA
